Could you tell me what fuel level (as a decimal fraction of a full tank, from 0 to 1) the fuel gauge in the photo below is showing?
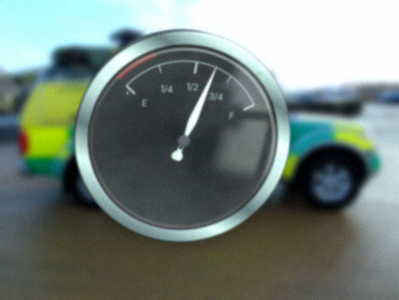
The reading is 0.625
